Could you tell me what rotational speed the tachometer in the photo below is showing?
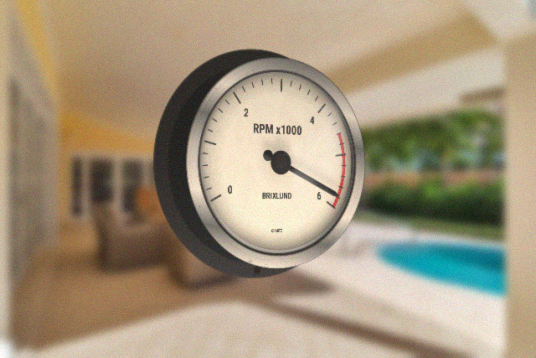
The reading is 5800 rpm
